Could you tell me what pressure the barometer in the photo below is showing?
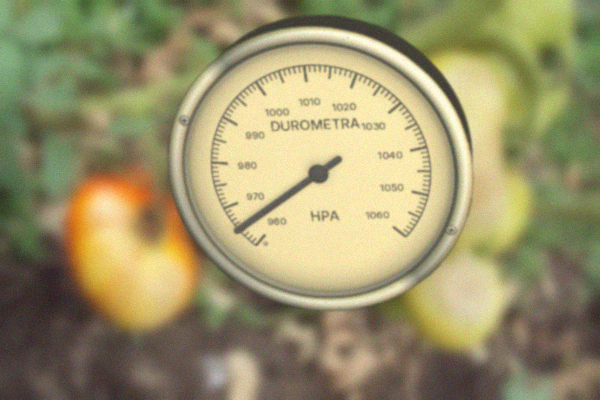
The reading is 965 hPa
